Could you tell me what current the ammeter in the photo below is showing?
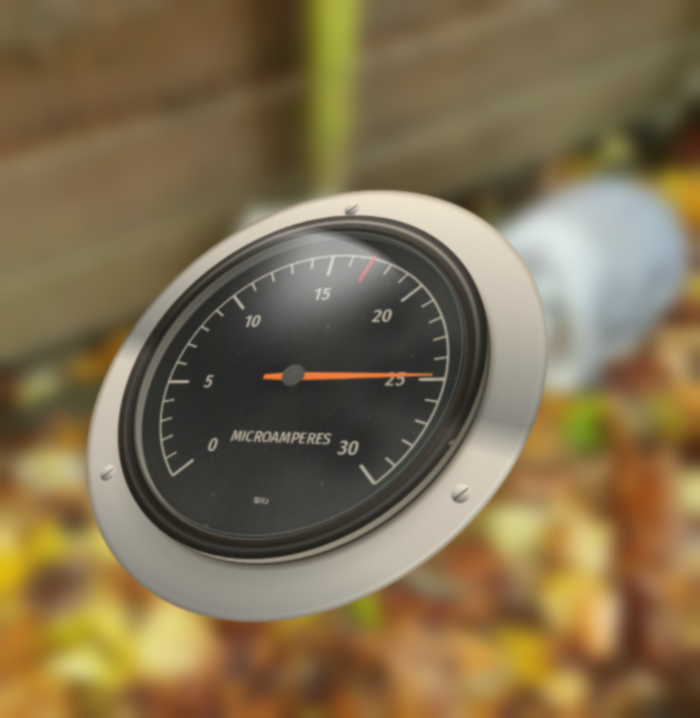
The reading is 25 µA
